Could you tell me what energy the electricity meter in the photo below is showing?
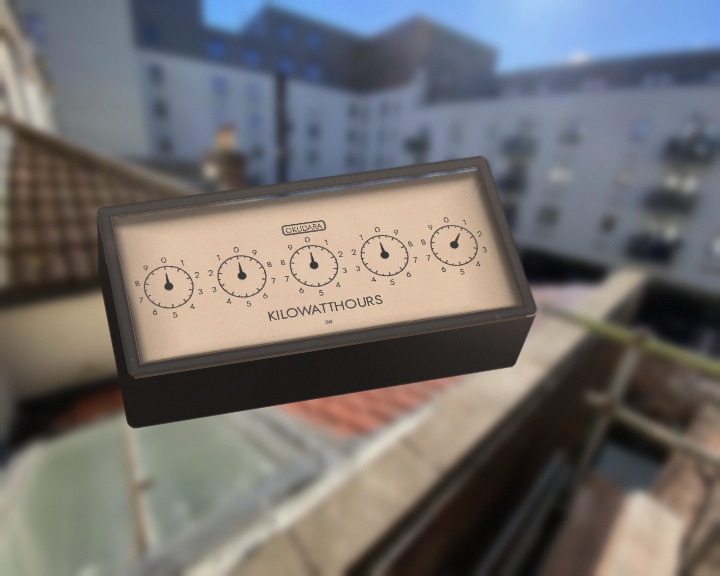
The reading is 1 kWh
